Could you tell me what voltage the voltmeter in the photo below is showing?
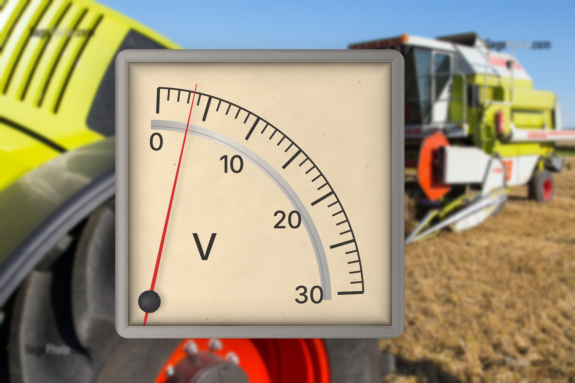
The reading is 3.5 V
